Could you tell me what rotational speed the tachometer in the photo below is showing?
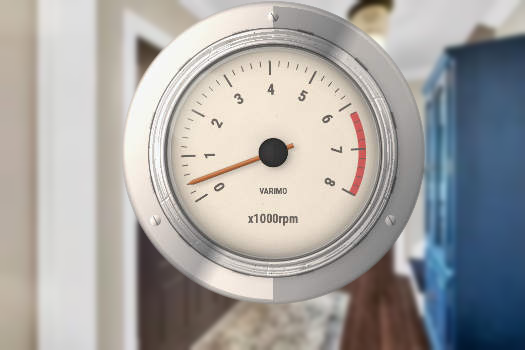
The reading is 400 rpm
